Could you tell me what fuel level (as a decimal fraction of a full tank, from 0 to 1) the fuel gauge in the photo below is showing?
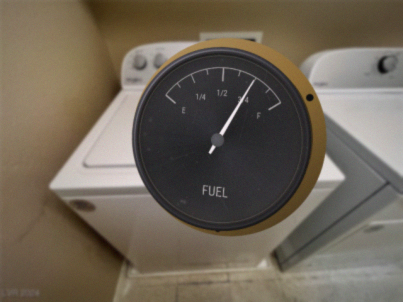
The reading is 0.75
